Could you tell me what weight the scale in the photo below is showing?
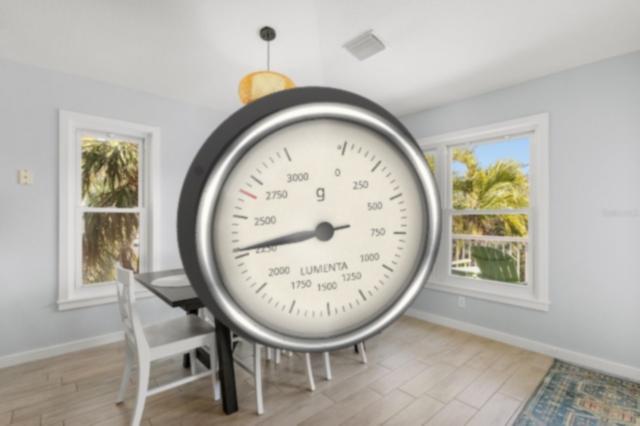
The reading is 2300 g
